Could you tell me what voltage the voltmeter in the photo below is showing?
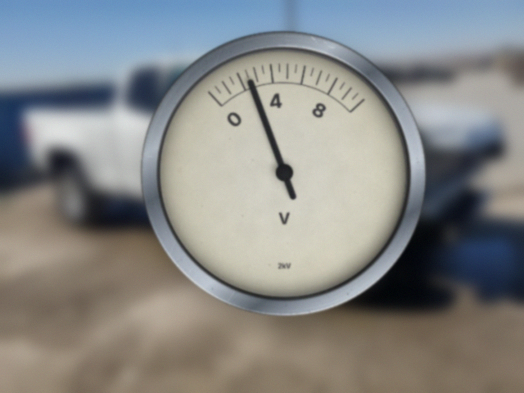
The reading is 2.5 V
